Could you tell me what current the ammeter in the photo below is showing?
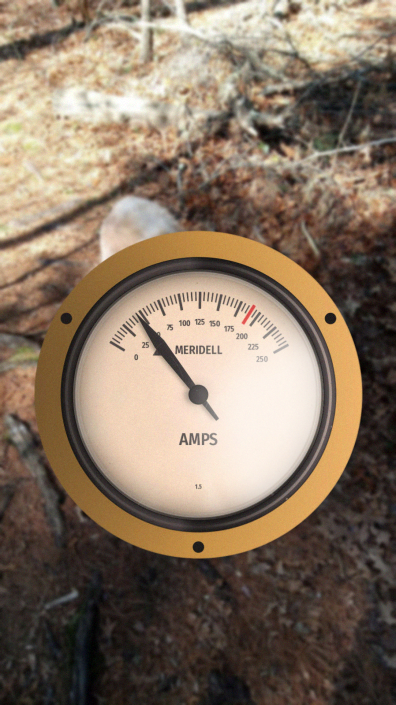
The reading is 45 A
